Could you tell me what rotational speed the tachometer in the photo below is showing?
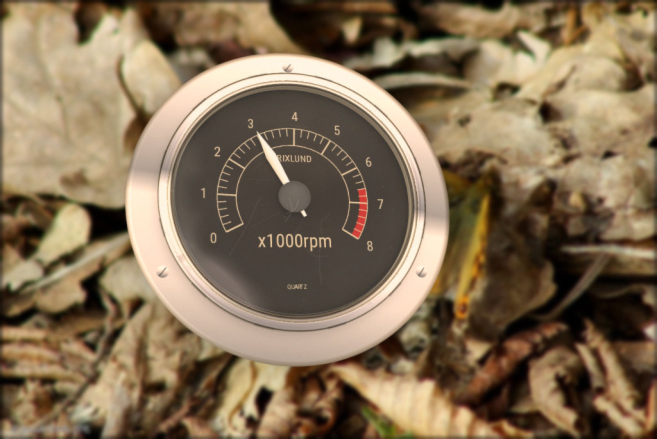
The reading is 3000 rpm
